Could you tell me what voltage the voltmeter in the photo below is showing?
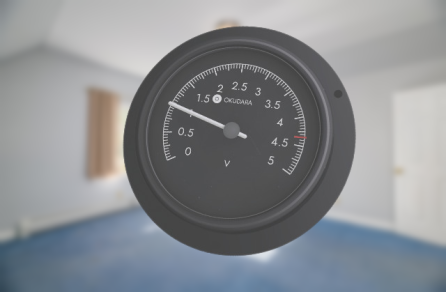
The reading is 1 V
